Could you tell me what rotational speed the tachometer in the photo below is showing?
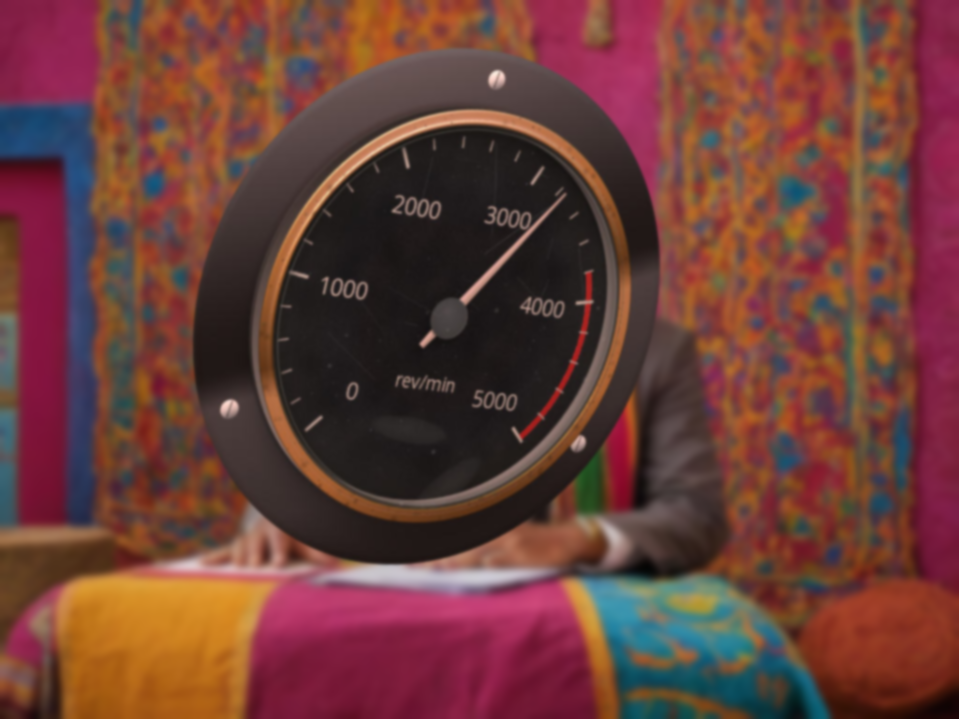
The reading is 3200 rpm
